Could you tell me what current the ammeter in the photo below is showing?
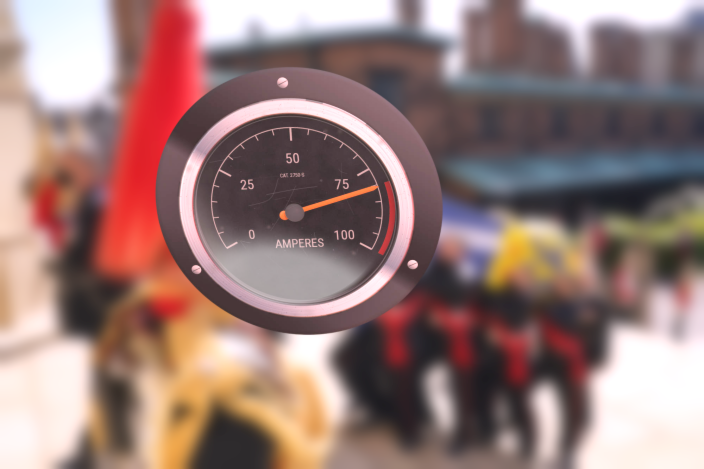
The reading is 80 A
